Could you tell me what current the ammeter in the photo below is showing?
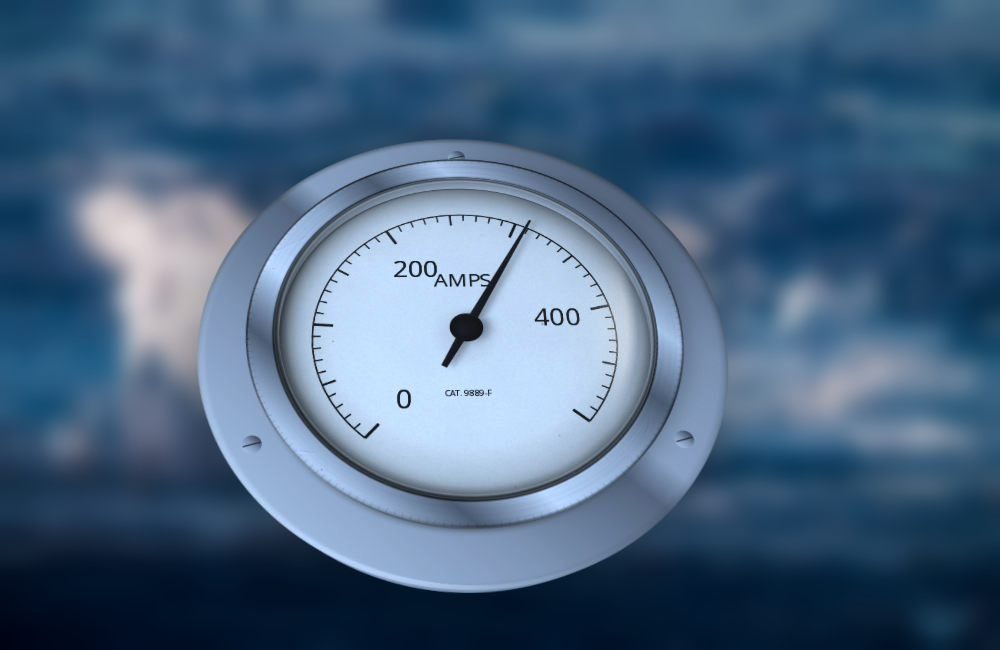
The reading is 310 A
